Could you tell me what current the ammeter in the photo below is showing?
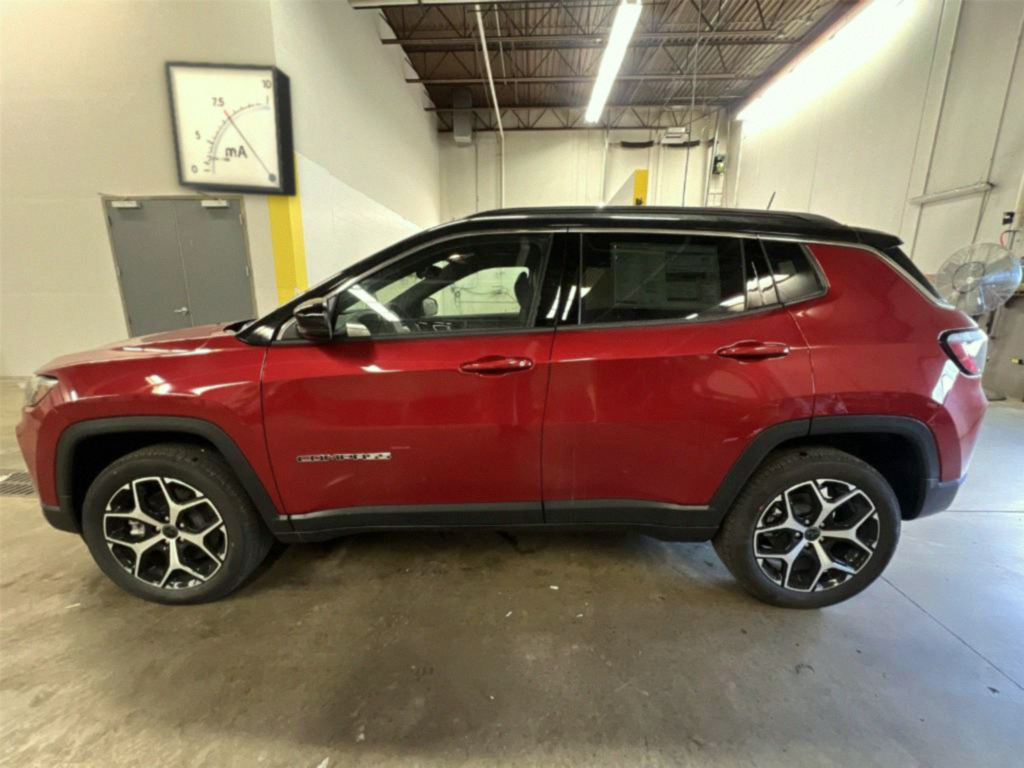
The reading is 7.5 mA
